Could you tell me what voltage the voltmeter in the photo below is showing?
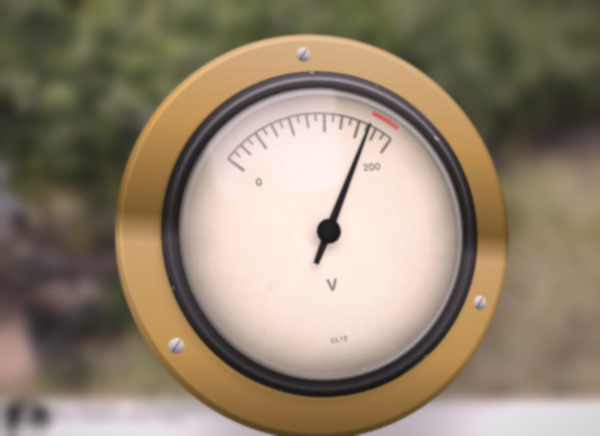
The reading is 170 V
